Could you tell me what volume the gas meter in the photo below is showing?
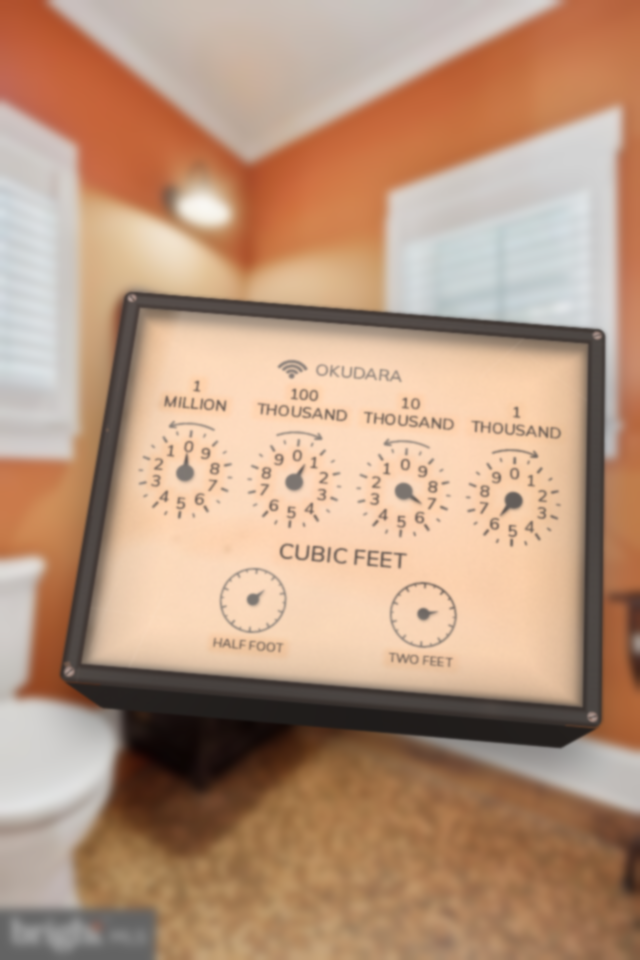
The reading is 6600 ft³
